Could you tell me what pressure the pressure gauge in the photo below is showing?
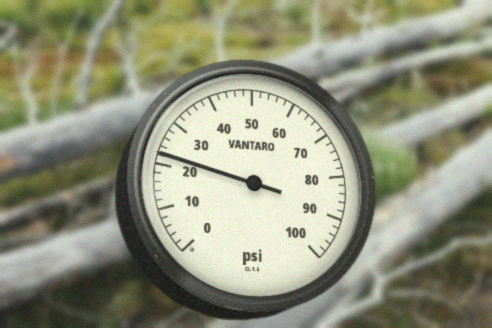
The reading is 22 psi
